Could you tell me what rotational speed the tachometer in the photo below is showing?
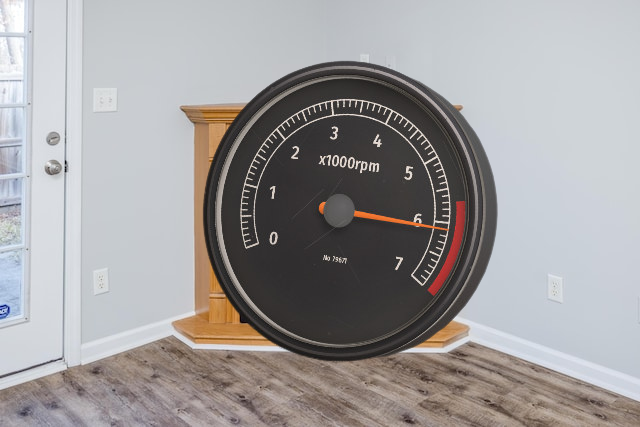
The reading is 6100 rpm
